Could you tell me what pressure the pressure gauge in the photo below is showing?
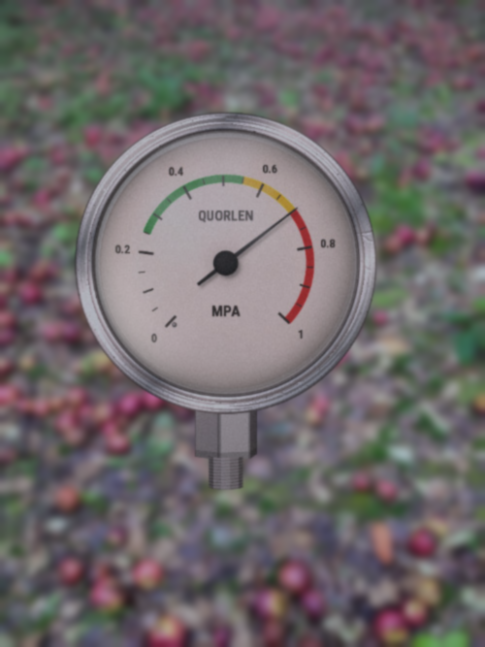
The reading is 0.7 MPa
